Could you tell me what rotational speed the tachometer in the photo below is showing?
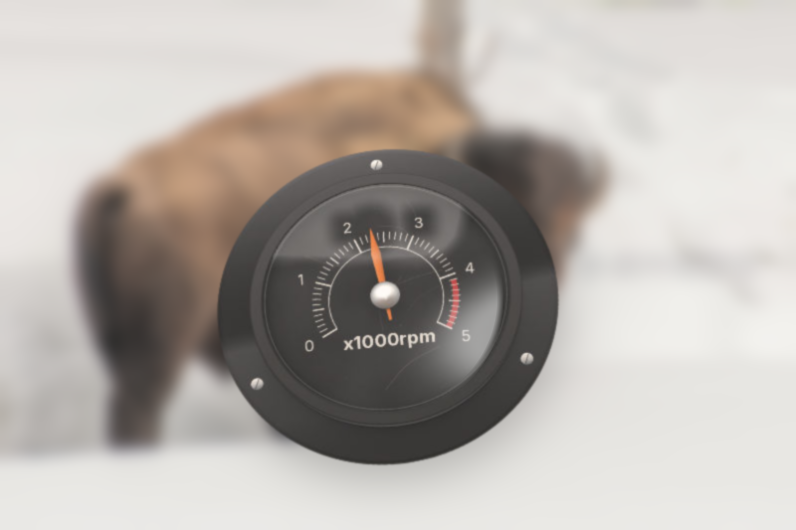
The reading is 2300 rpm
